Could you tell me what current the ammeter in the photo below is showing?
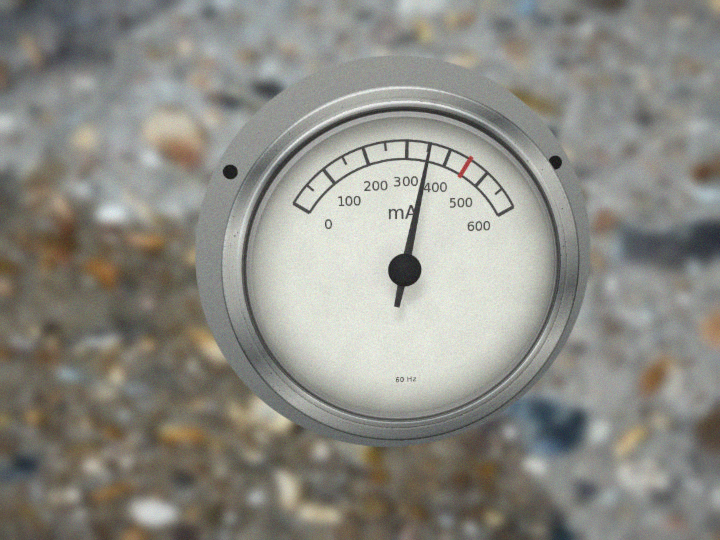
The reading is 350 mA
